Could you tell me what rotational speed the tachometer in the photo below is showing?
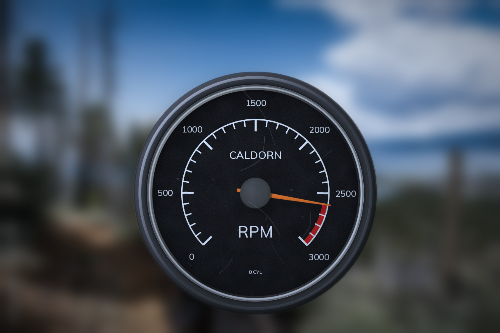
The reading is 2600 rpm
